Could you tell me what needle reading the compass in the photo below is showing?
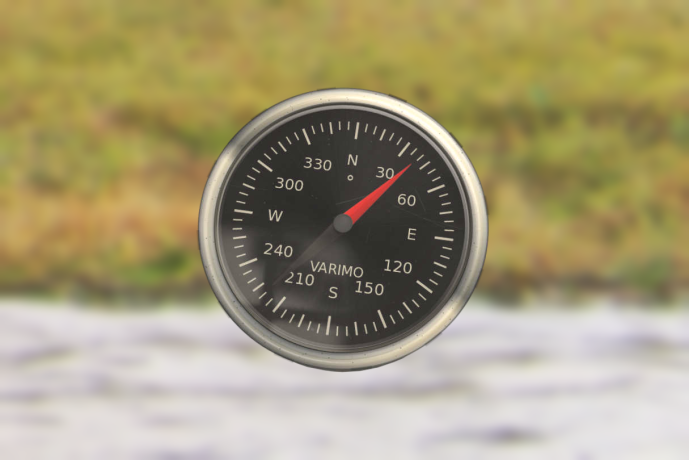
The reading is 40 °
